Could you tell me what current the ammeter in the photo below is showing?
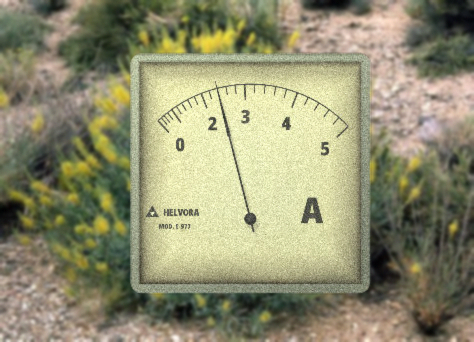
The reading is 2.4 A
